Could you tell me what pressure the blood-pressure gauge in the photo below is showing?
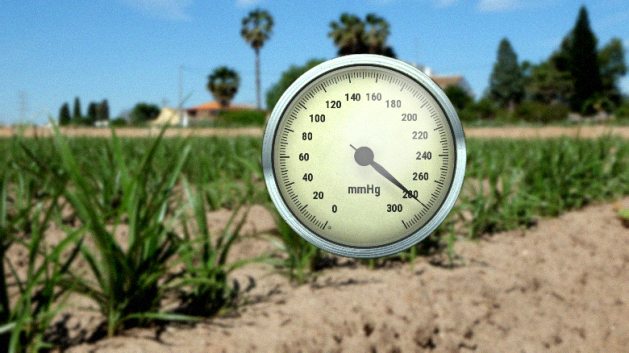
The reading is 280 mmHg
